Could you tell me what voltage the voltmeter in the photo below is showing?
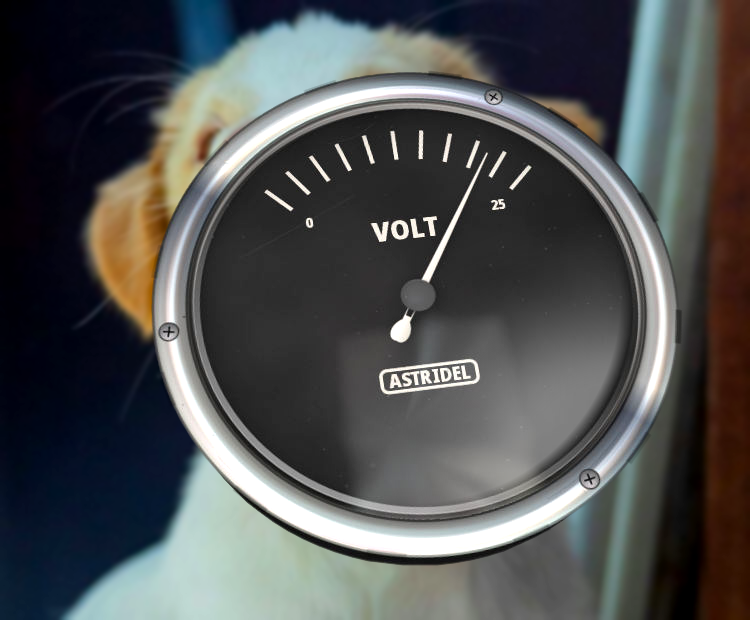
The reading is 21.25 V
